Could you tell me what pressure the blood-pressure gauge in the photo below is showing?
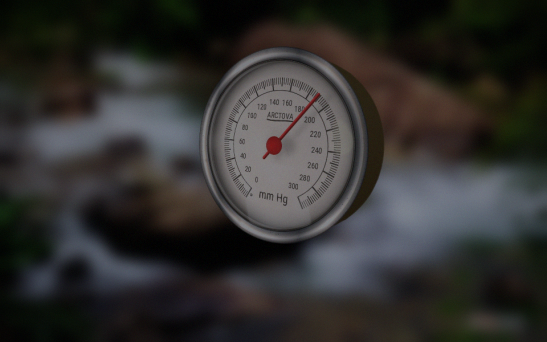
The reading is 190 mmHg
